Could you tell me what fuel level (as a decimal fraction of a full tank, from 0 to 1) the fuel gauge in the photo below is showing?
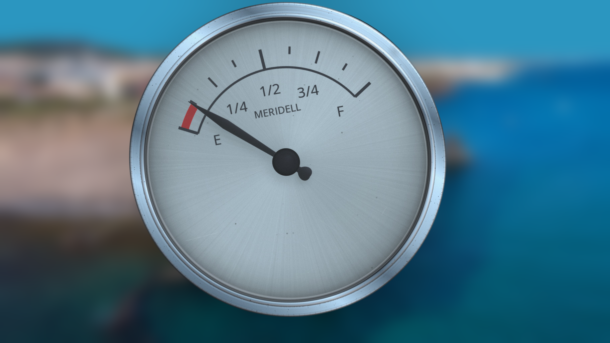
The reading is 0.125
